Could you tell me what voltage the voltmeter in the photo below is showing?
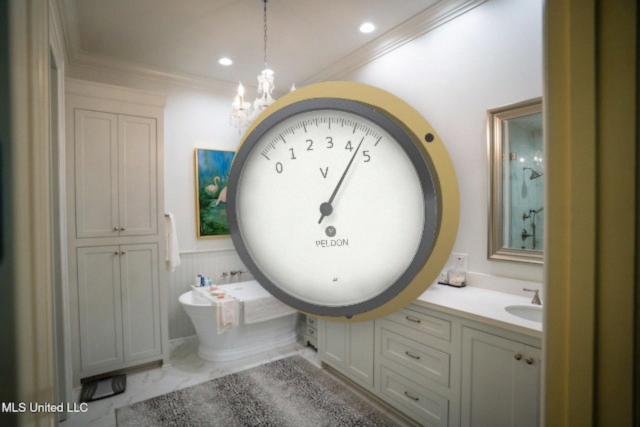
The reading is 4.5 V
